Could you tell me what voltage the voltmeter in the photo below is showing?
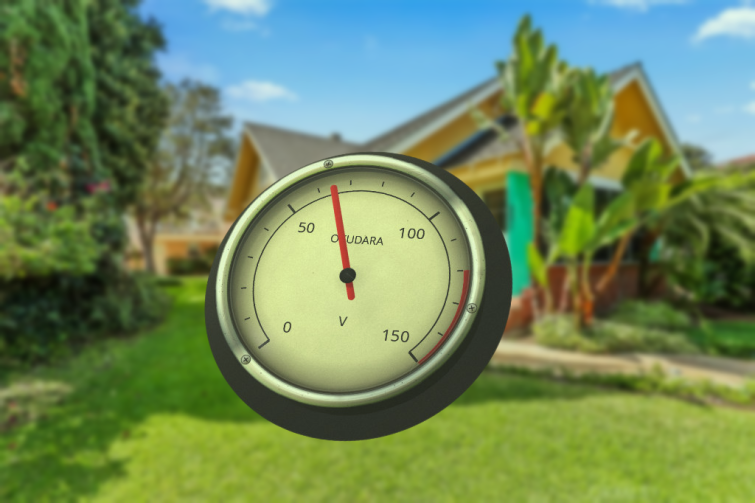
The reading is 65 V
